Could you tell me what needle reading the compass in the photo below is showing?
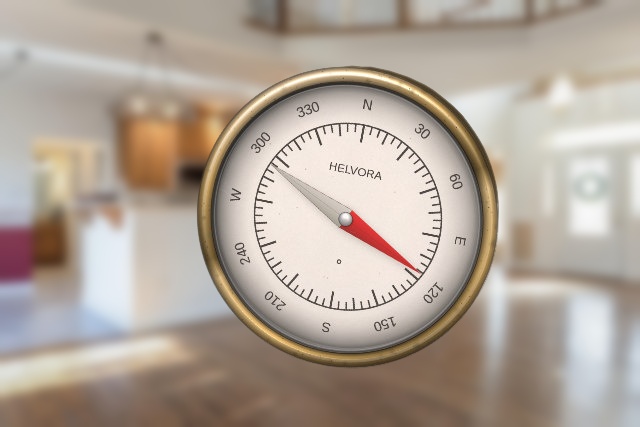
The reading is 115 °
